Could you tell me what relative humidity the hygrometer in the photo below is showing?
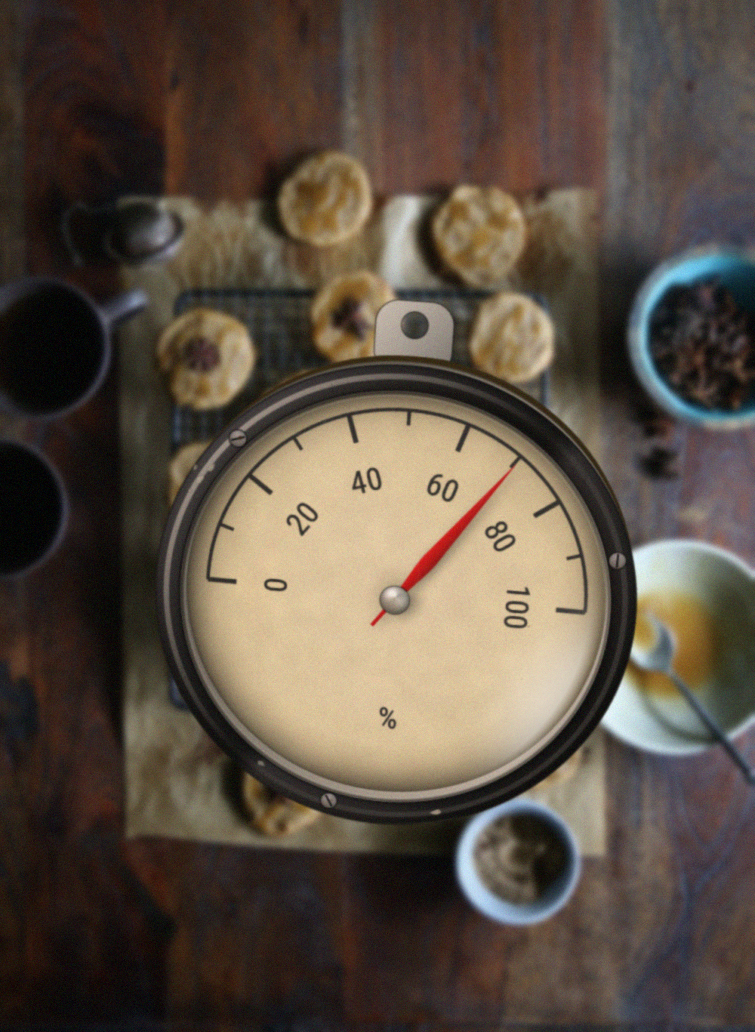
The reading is 70 %
